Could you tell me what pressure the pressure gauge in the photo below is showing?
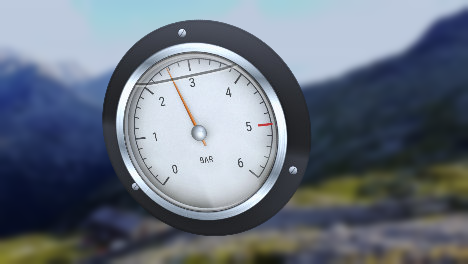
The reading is 2.6 bar
